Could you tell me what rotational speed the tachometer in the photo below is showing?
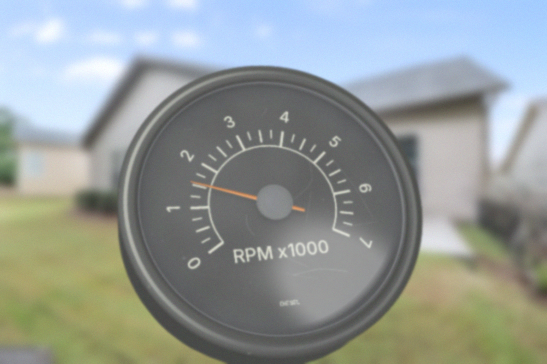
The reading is 1500 rpm
